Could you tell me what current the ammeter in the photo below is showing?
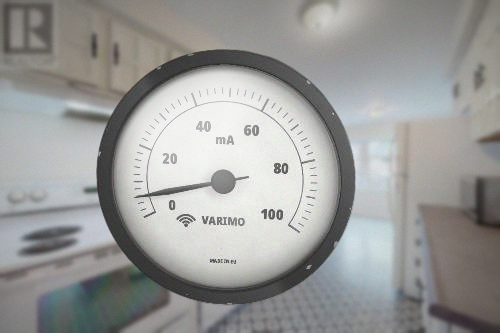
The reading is 6 mA
